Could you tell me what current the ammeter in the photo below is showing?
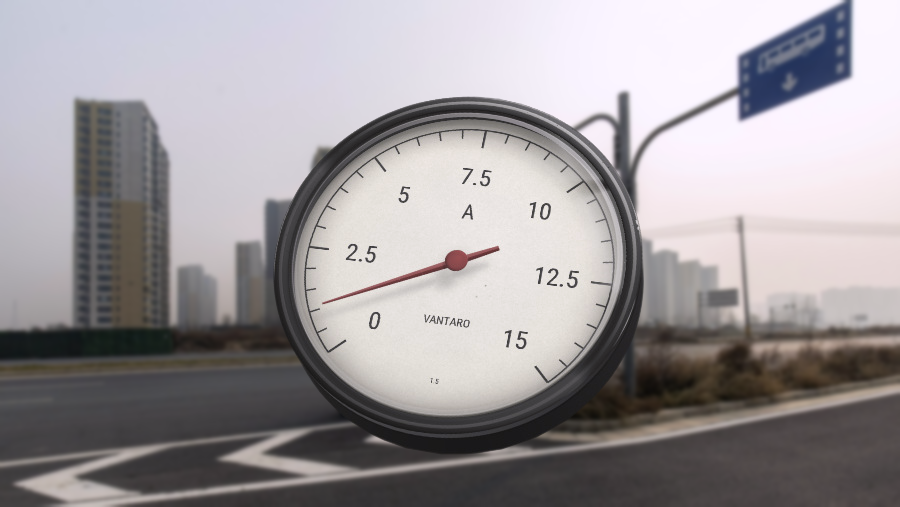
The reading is 1 A
